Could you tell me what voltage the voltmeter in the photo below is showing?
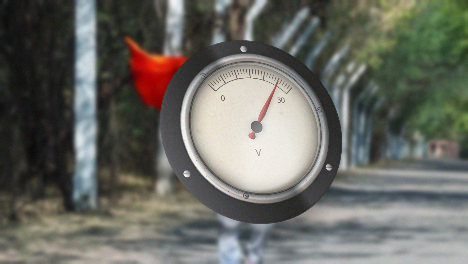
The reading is 25 V
